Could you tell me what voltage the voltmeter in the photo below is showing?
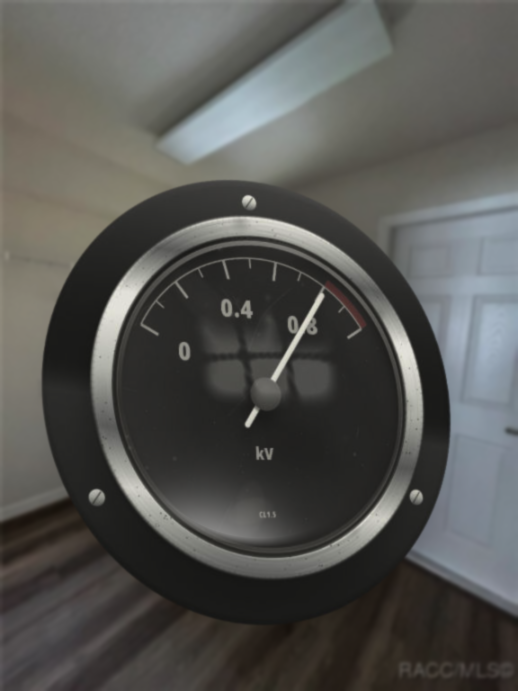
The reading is 0.8 kV
